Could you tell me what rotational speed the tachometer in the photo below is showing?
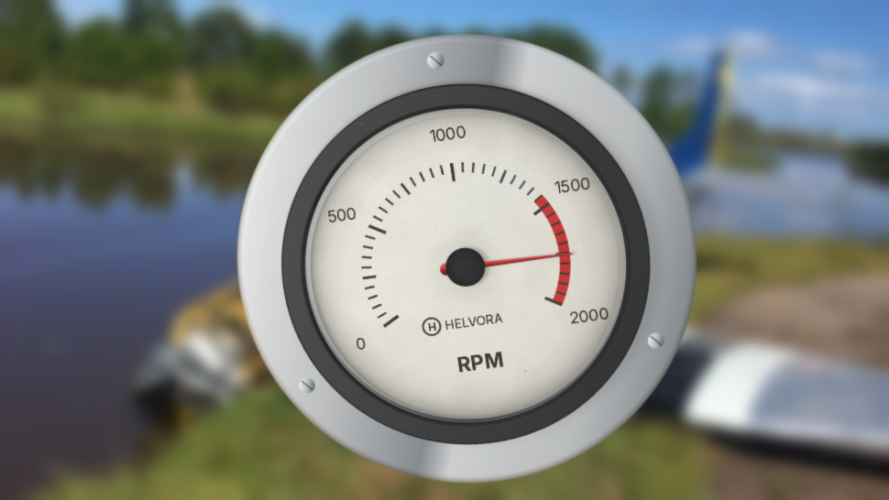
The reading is 1750 rpm
